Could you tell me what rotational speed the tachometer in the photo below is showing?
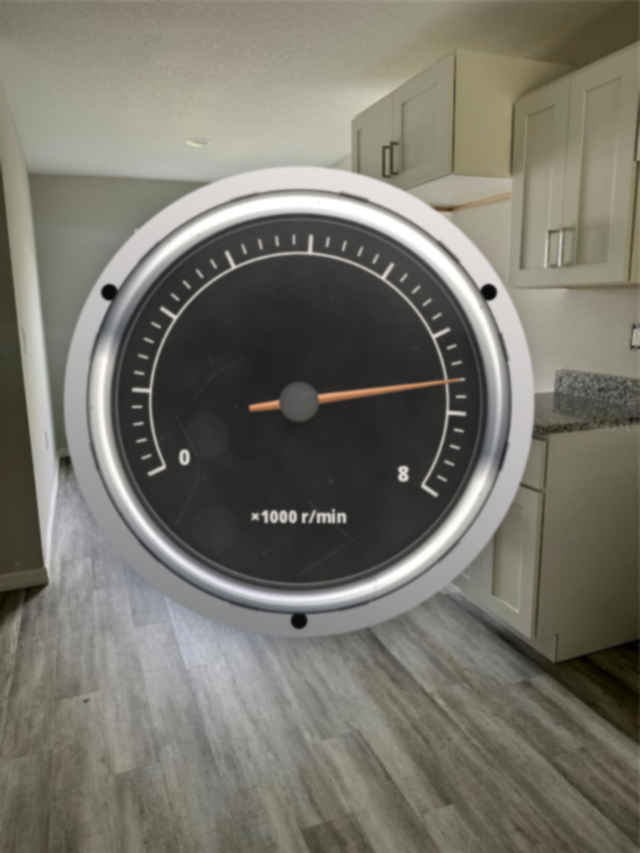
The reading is 6600 rpm
